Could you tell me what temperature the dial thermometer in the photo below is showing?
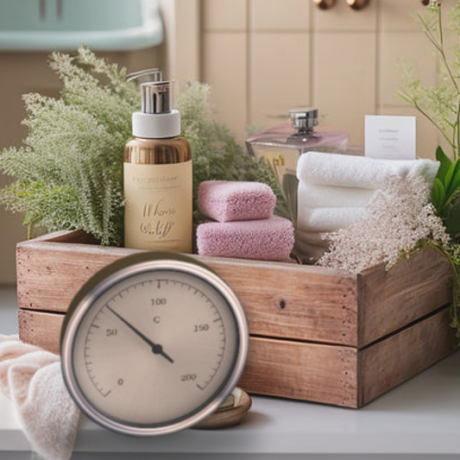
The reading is 65 °C
